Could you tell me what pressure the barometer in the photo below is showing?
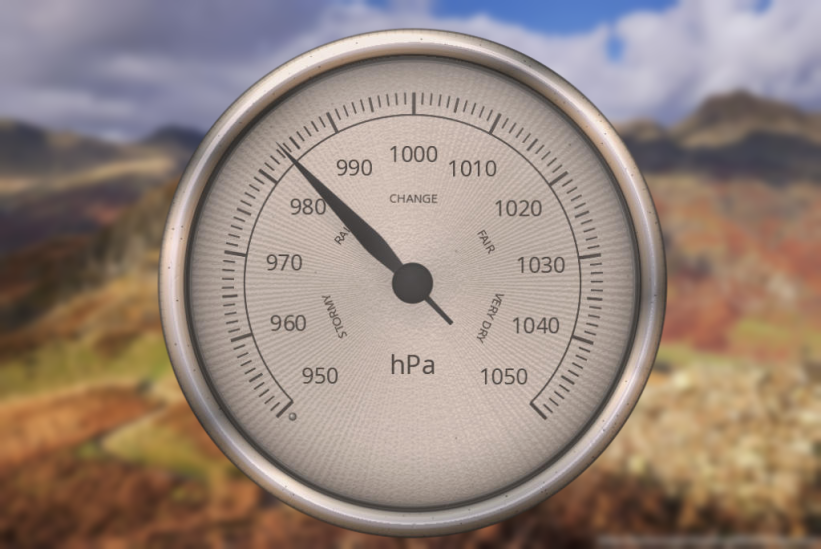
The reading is 983.5 hPa
